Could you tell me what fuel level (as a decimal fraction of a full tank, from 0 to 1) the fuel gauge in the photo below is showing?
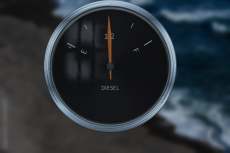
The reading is 0.5
